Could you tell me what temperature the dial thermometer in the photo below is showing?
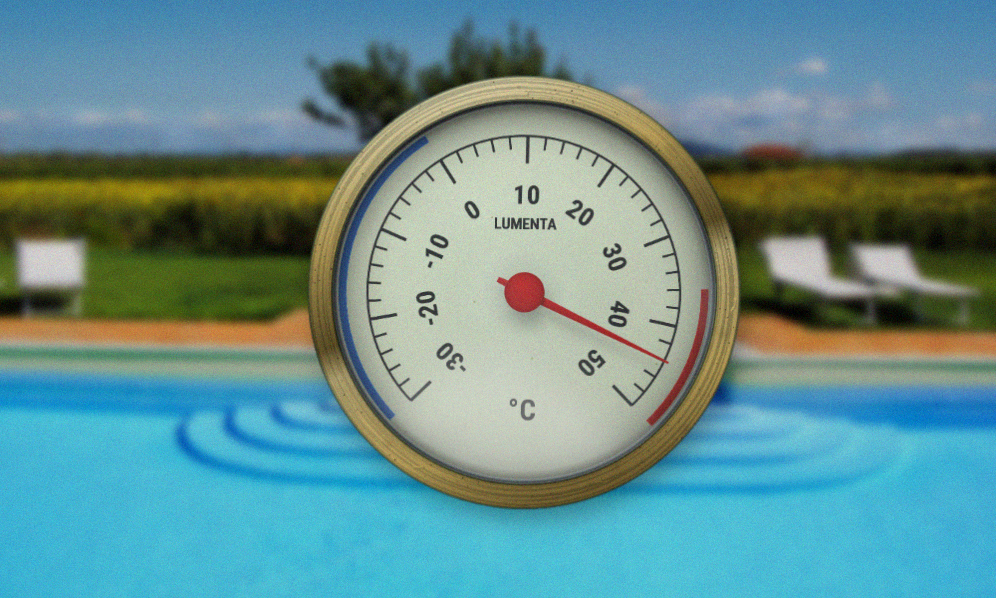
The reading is 44 °C
